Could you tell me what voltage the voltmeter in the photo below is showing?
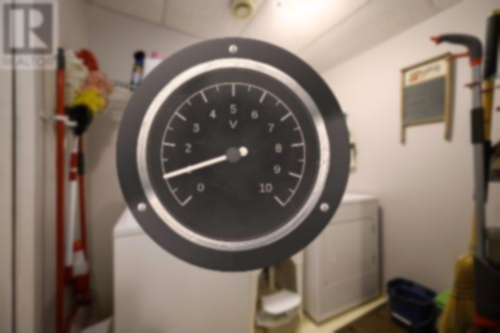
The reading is 1 V
